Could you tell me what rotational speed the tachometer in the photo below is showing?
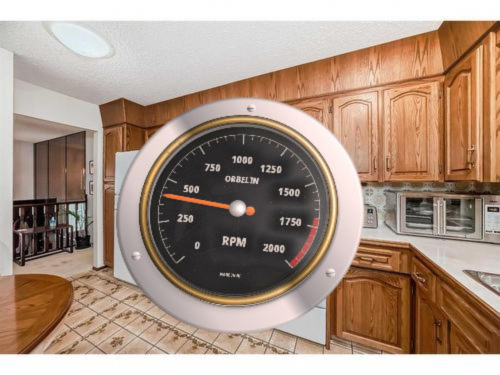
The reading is 400 rpm
